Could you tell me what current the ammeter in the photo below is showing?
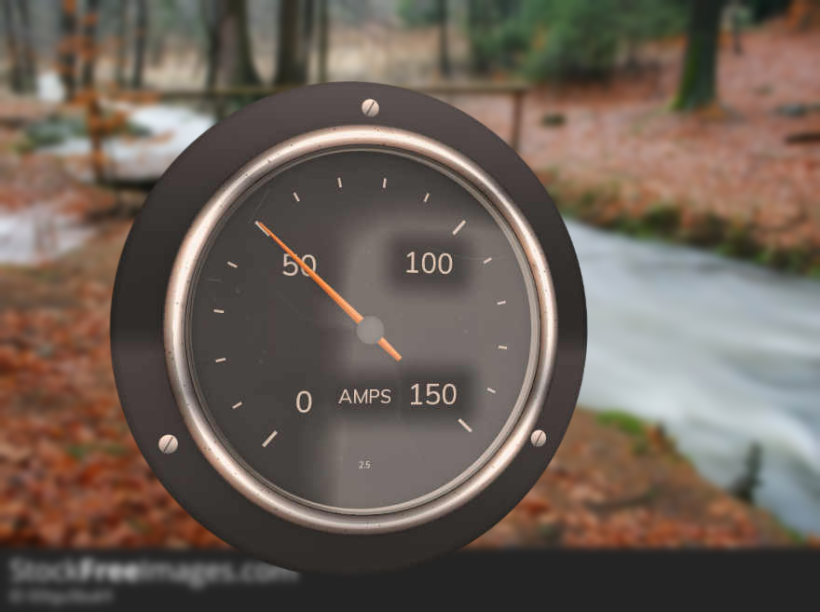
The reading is 50 A
